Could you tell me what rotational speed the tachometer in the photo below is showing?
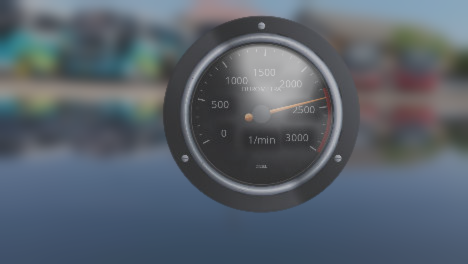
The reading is 2400 rpm
